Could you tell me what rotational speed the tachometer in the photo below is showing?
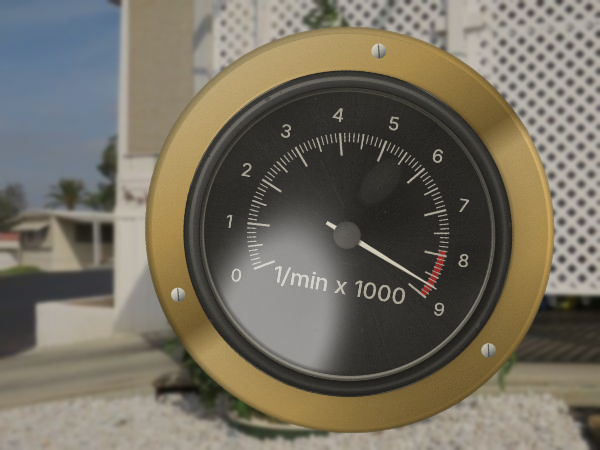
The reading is 8700 rpm
